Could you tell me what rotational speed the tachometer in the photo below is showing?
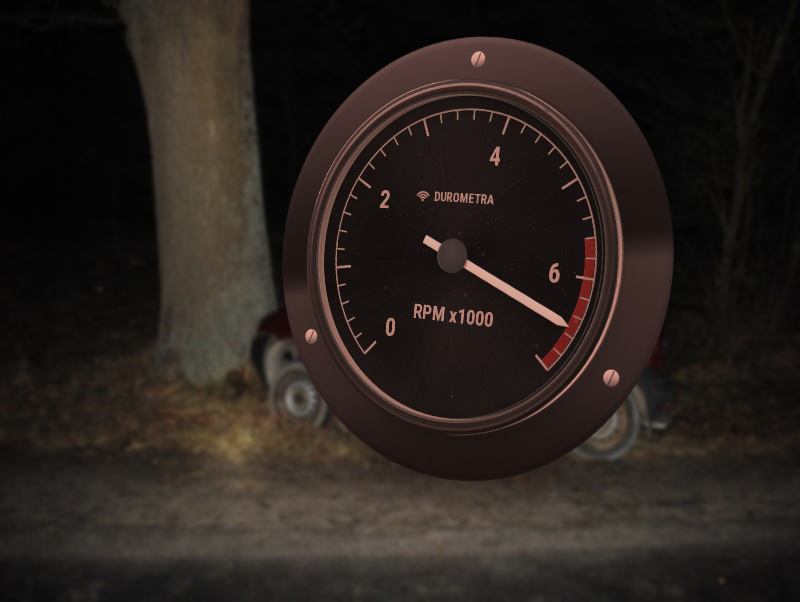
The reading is 6500 rpm
